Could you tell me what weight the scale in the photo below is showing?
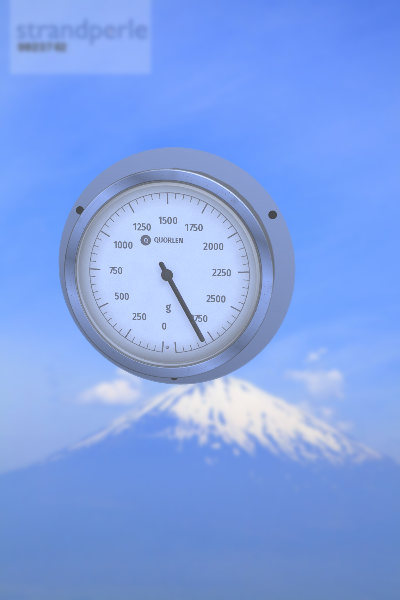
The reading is 2800 g
